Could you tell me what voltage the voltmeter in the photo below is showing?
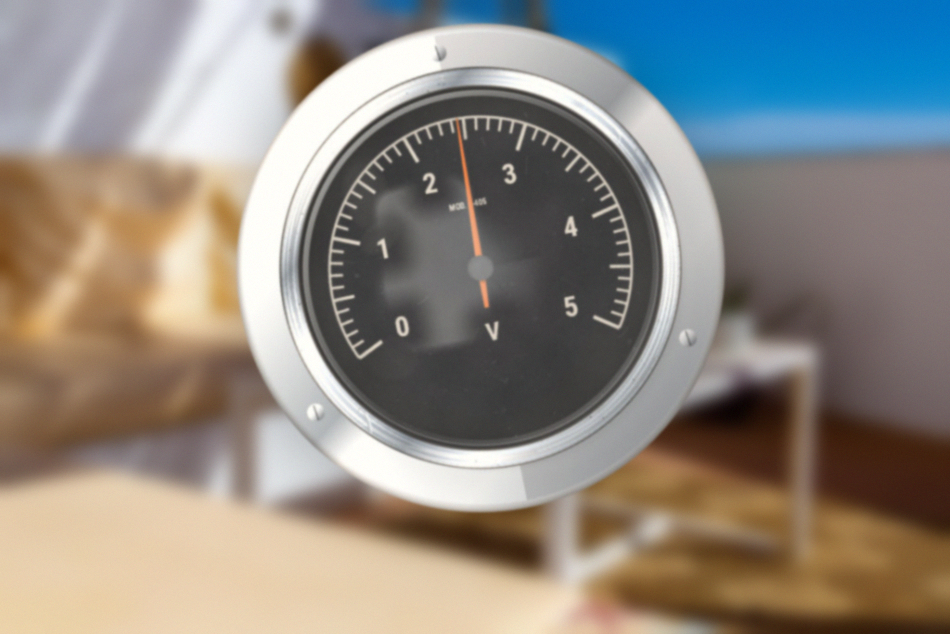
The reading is 2.45 V
